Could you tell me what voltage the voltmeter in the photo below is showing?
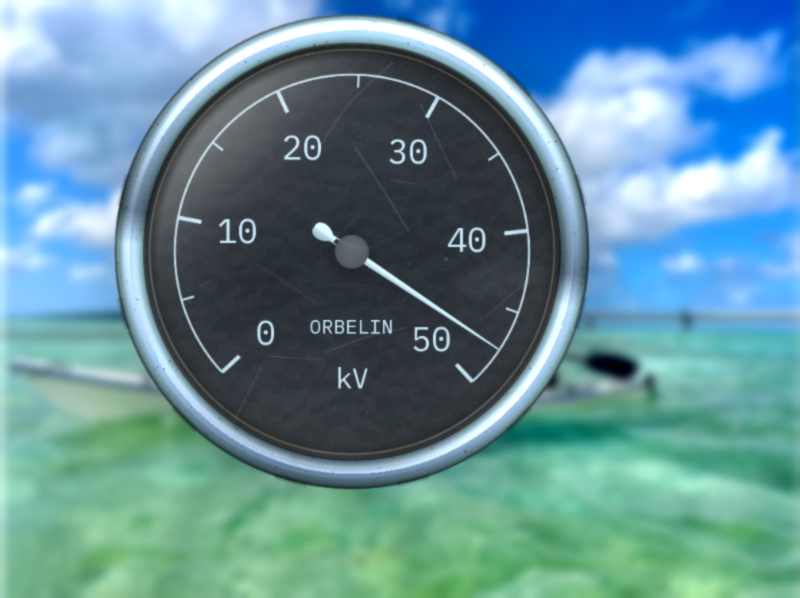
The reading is 47.5 kV
